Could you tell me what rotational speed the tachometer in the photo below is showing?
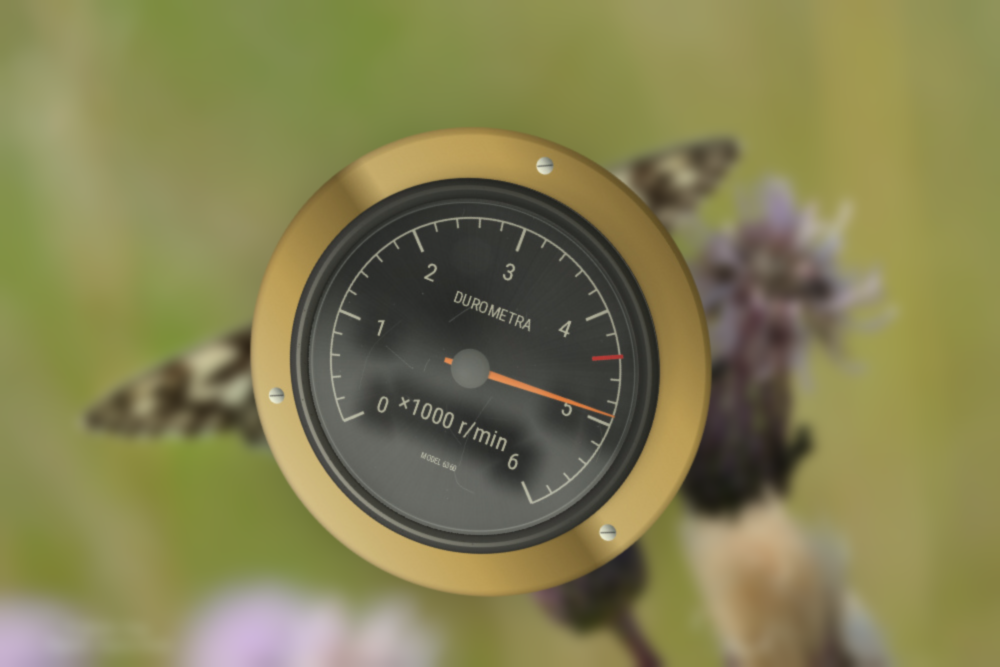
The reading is 4900 rpm
